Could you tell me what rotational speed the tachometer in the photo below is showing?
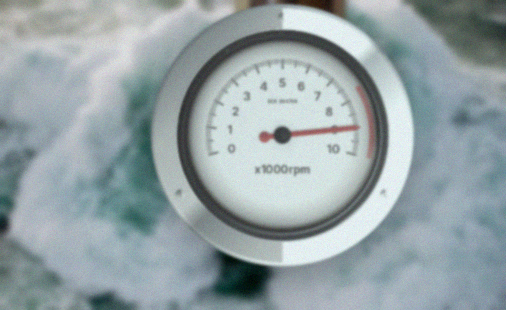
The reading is 9000 rpm
